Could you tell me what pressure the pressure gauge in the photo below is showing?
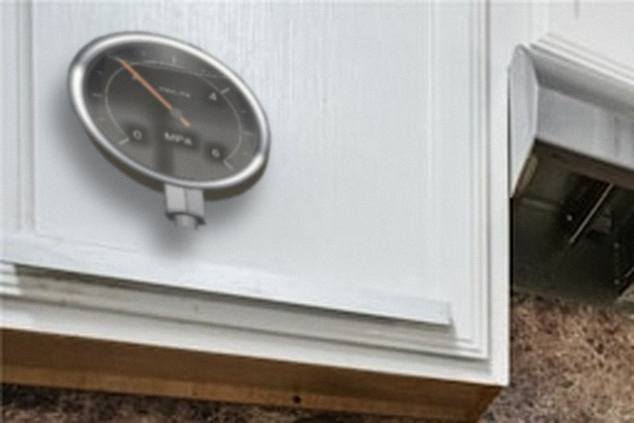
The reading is 2 MPa
